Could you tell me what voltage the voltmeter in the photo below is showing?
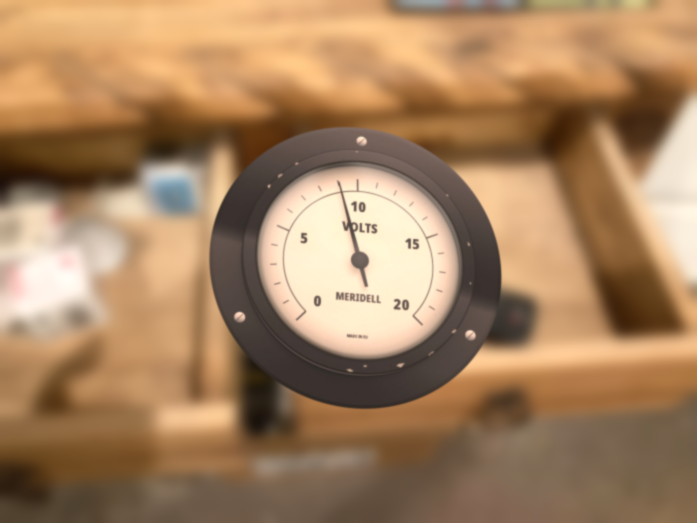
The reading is 9 V
